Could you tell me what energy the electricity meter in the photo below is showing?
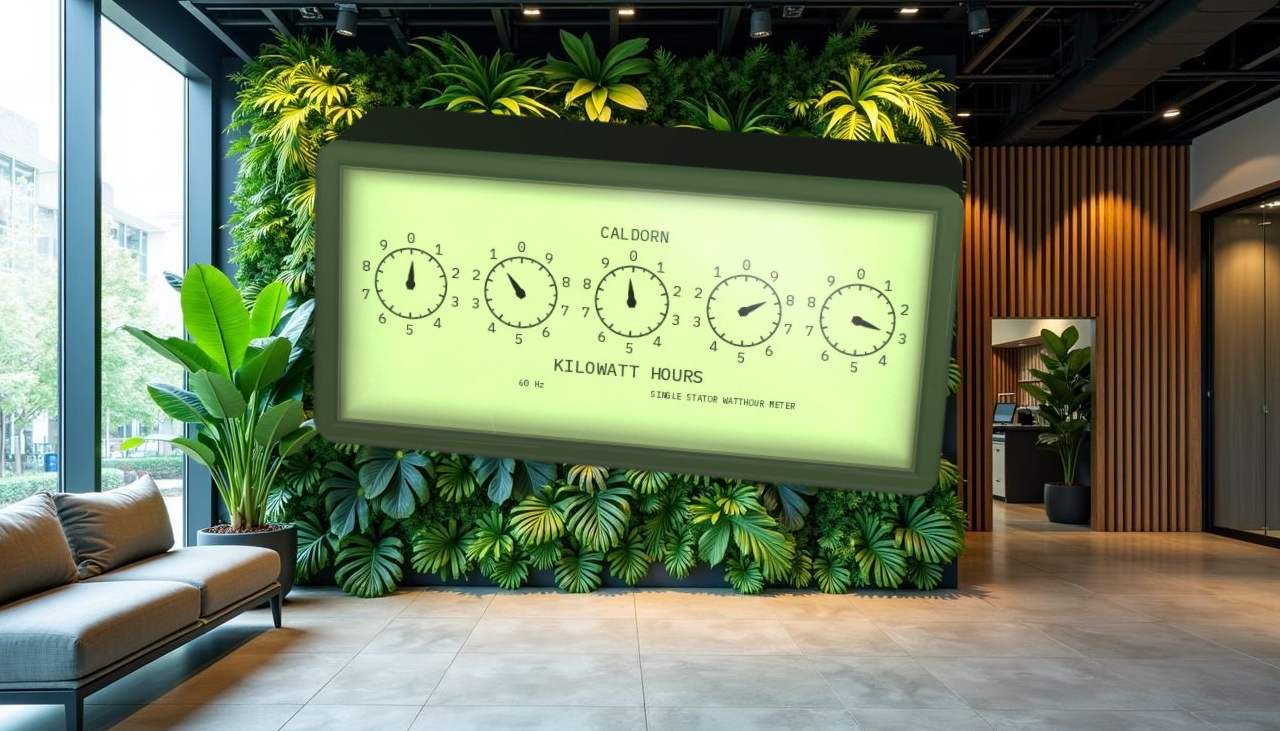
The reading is 983 kWh
